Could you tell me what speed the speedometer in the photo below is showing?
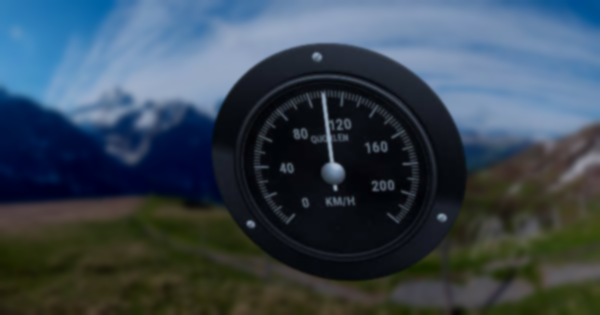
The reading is 110 km/h
